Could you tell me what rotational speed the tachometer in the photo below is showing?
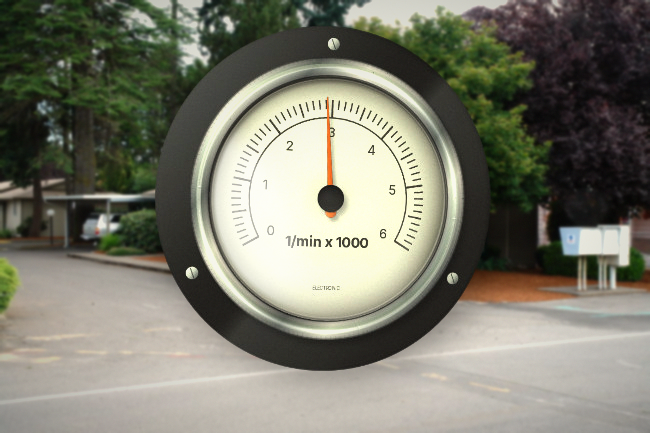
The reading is 2900 rpm
